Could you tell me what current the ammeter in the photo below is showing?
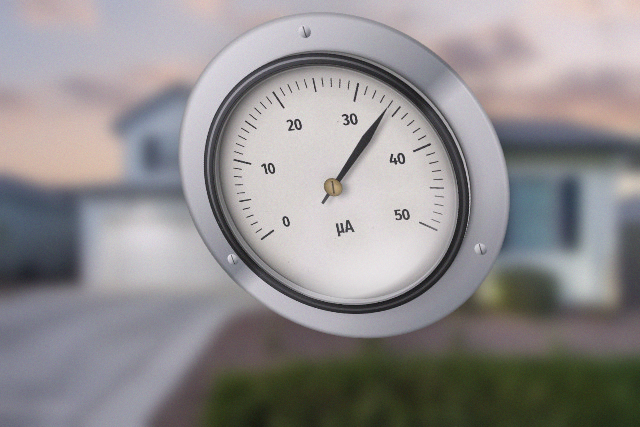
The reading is 34 µA
